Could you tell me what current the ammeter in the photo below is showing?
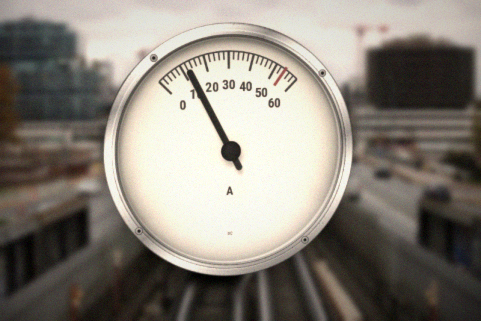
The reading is 12 A
